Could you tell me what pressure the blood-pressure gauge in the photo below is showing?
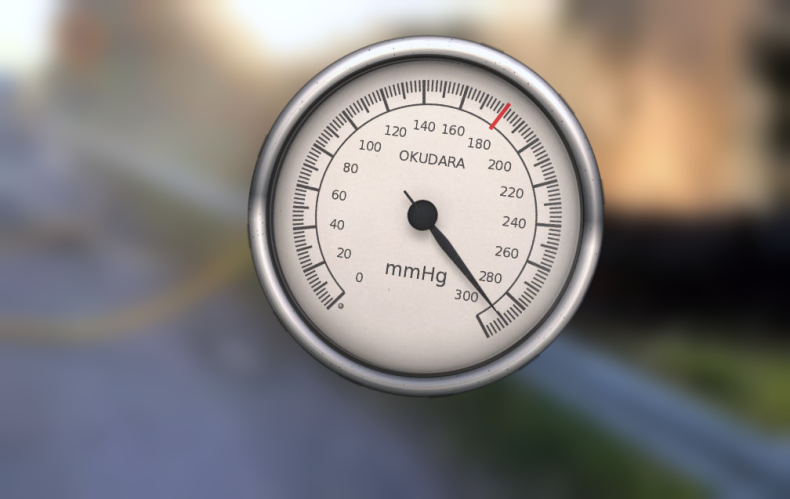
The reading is 290 mmHg
